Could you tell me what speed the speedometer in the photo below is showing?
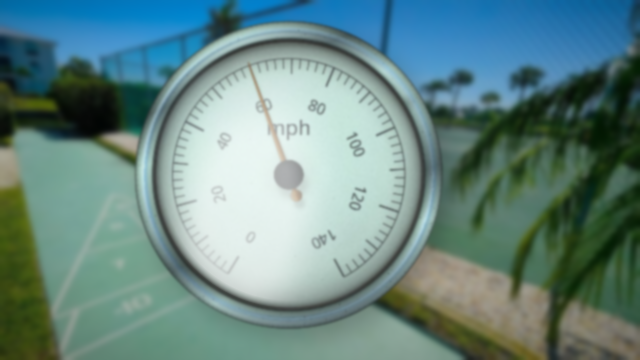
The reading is 60 mph
